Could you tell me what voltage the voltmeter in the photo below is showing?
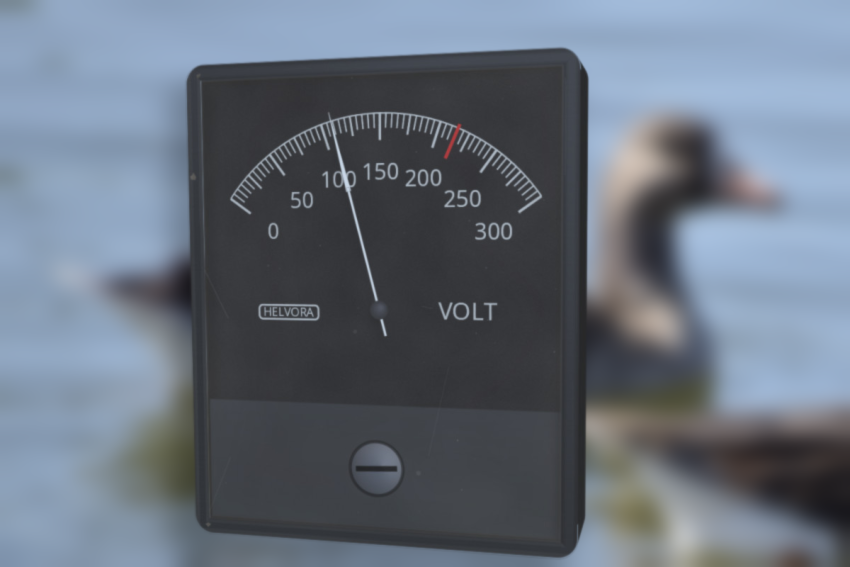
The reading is 110 V
